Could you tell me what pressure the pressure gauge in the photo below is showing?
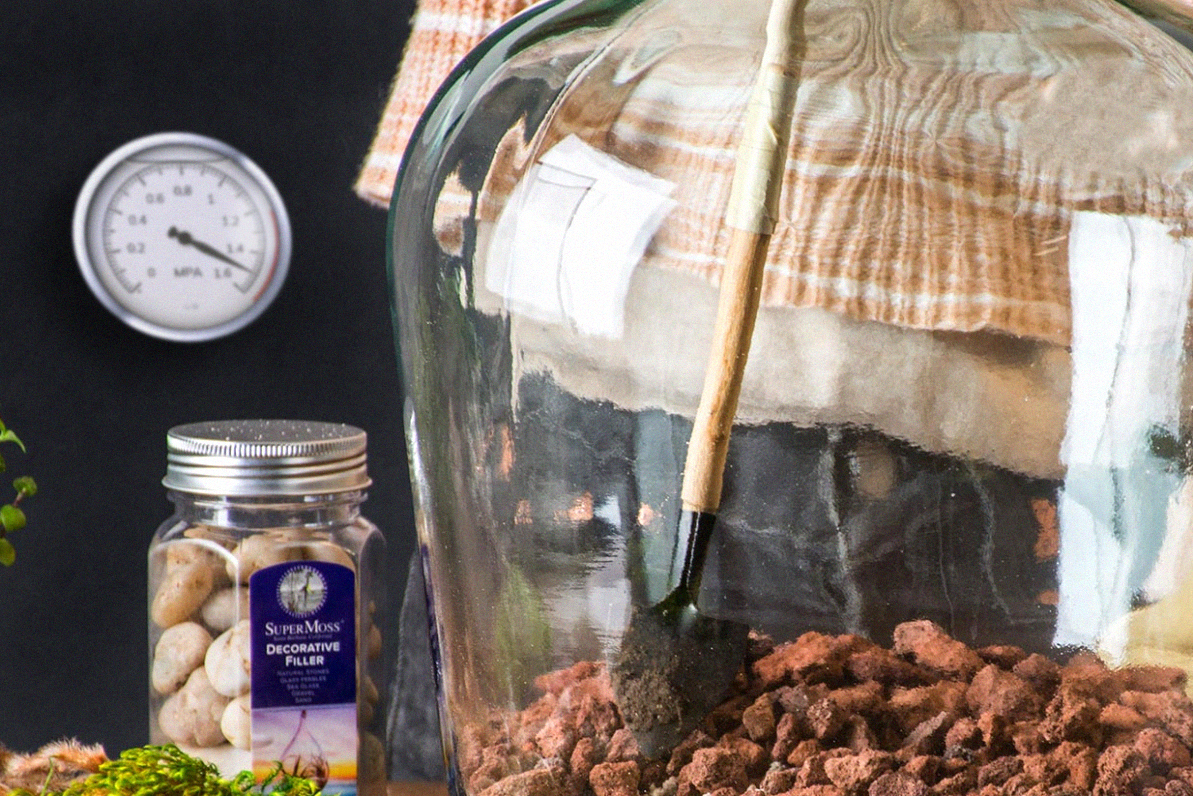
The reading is 1.5 MPa
